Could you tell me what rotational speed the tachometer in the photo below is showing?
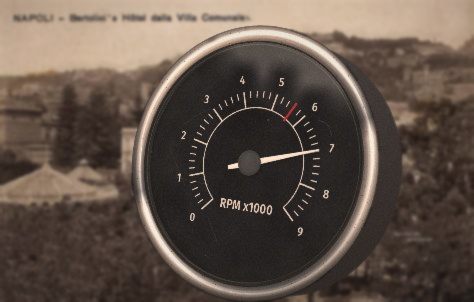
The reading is 7000 rpm
